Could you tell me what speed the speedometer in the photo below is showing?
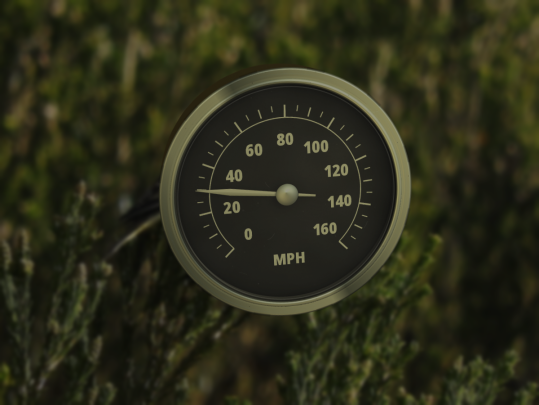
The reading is 30 mph
